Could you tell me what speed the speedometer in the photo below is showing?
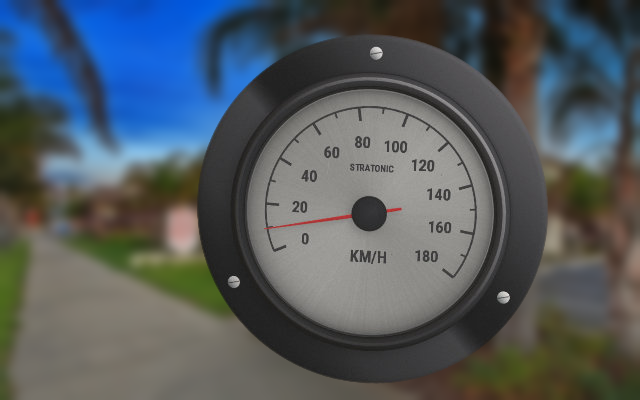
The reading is 10 km/h
